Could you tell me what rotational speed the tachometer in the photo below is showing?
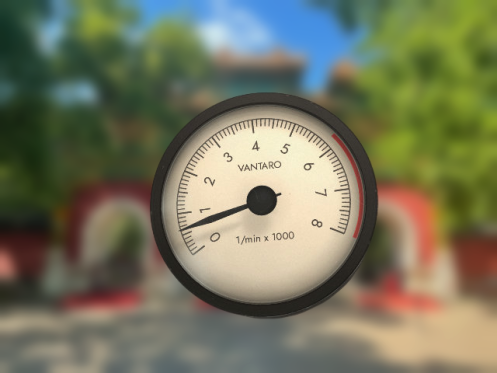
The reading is 600 rpm
